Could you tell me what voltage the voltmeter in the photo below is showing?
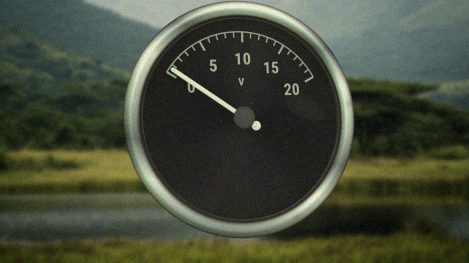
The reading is 0.5 V
